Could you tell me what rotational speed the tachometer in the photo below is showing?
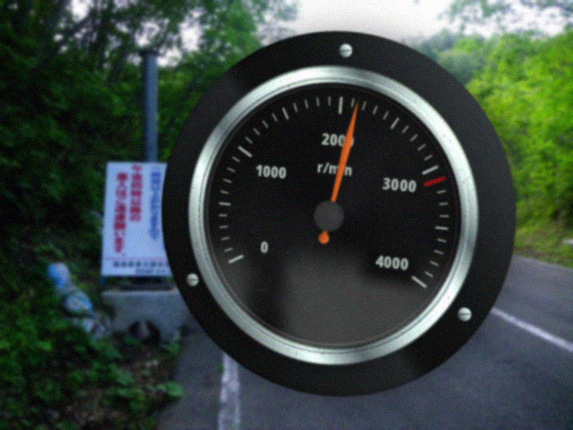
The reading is 2150 rpm
